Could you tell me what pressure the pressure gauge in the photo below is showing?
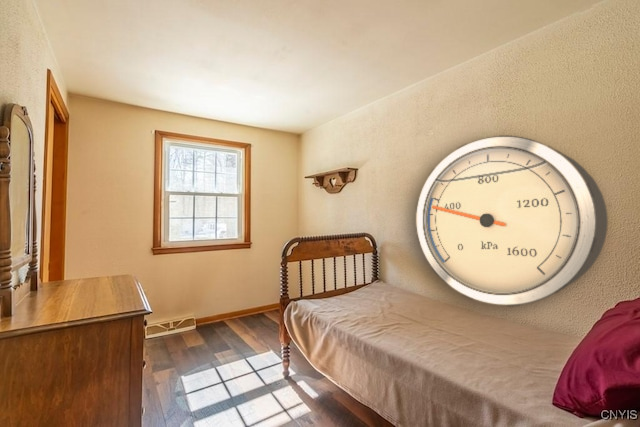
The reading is 350 kPa
